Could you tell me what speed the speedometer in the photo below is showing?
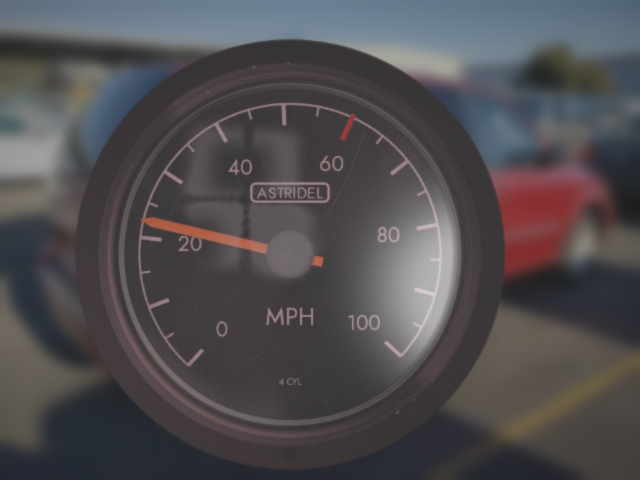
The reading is 22.5 mph
